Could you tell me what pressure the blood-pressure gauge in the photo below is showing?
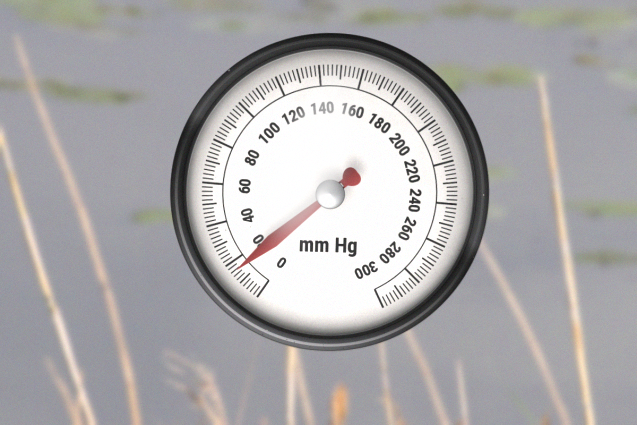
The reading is 16 mmHg
